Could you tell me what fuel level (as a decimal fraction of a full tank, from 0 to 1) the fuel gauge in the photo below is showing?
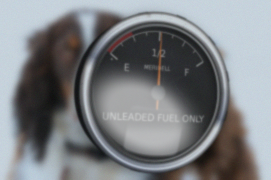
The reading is 0.5
